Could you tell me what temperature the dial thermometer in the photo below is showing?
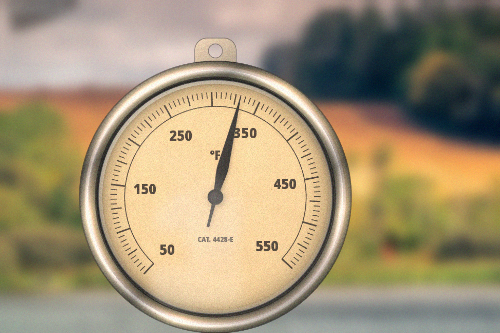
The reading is 330 °F
